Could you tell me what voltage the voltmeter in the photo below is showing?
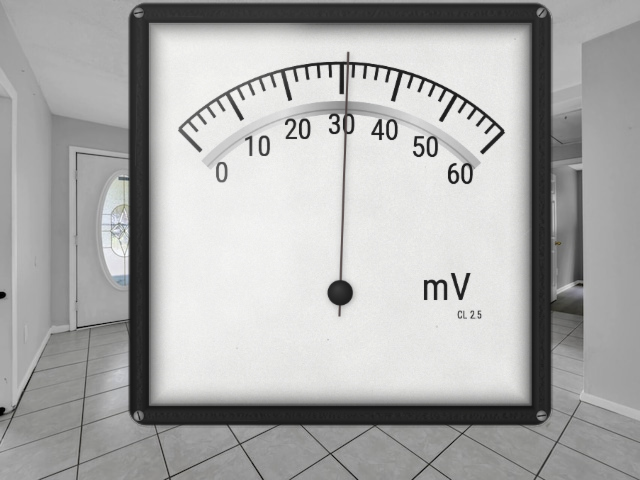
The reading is 31 mV
